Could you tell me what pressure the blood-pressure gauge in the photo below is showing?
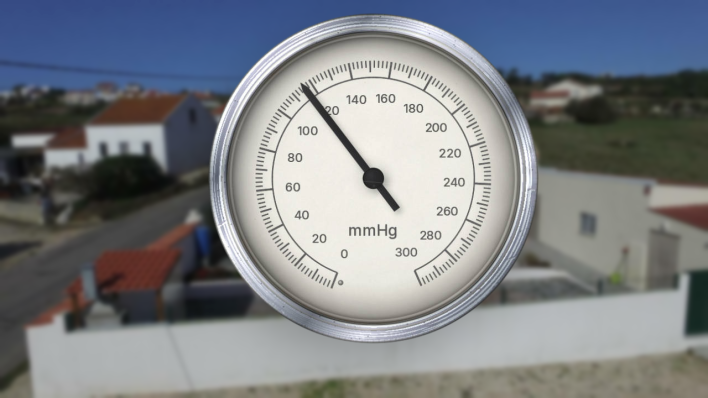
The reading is 116 mmHg
